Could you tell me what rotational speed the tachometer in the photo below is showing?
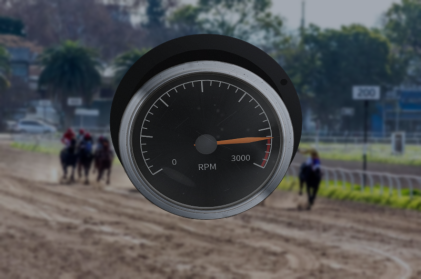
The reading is 2600 rpm
